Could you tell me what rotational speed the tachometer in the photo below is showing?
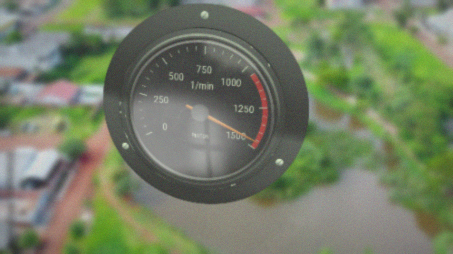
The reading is 1450 rpm
